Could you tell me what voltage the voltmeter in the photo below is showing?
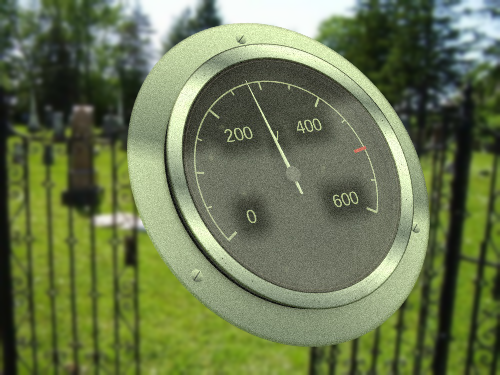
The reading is 275 V
